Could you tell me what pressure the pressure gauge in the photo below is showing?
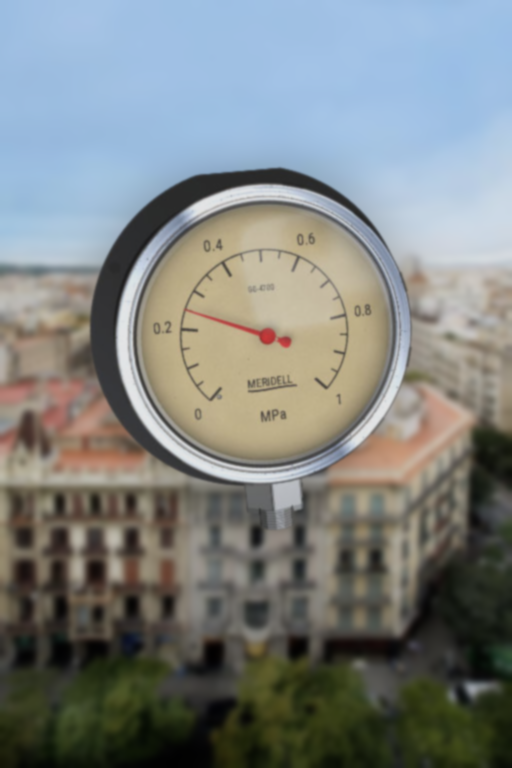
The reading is 0.25 MPa
